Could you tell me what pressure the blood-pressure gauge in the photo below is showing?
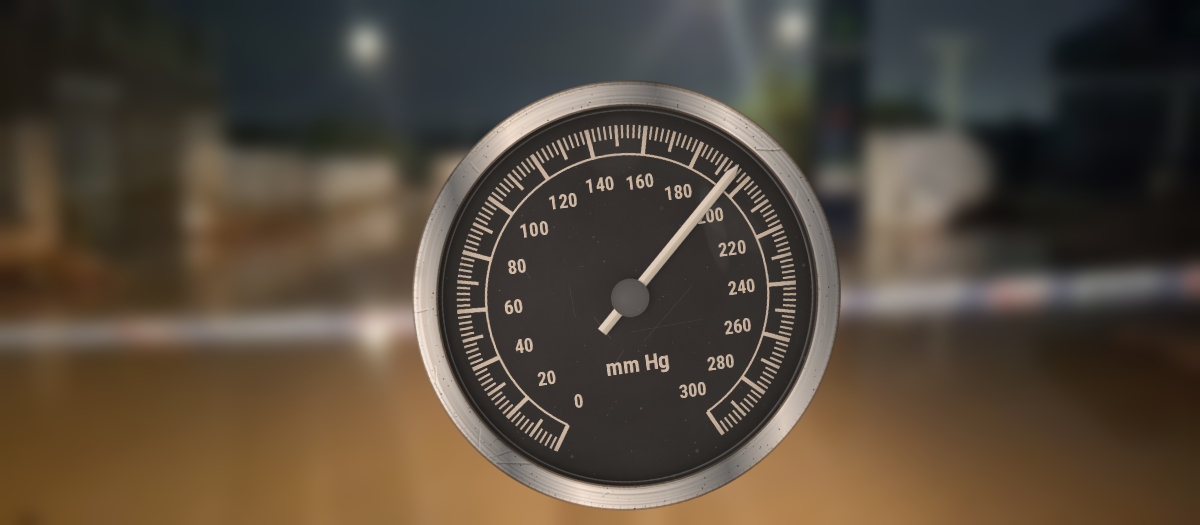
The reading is 194 mmHg
